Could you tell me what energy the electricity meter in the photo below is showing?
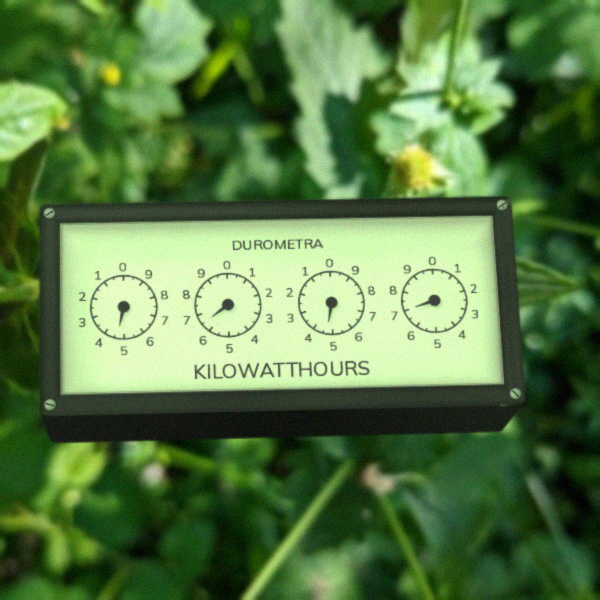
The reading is 4647 kWh
